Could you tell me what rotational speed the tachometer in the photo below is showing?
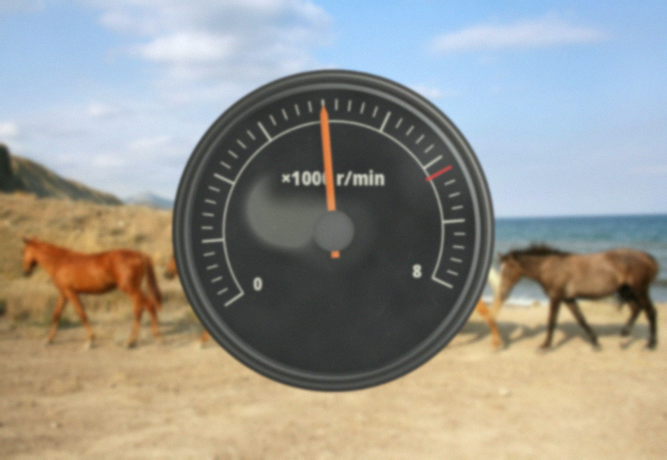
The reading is 4000 rpm
